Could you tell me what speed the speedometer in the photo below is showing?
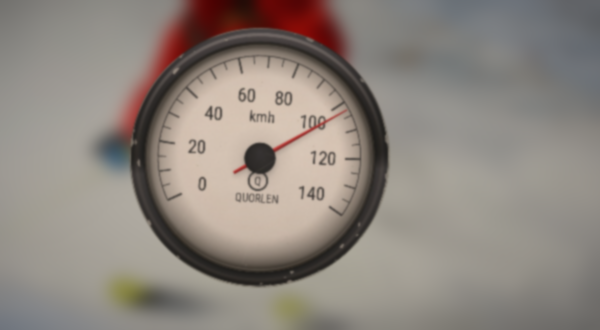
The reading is 102.5 km/h
